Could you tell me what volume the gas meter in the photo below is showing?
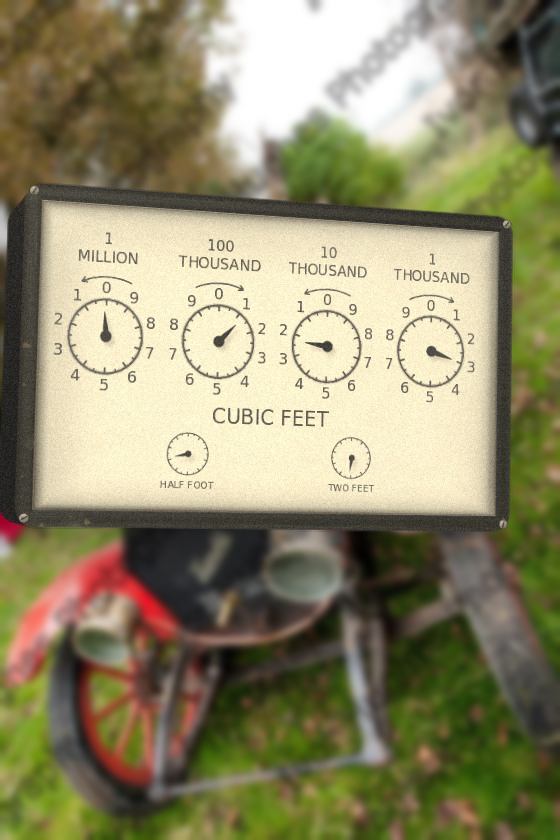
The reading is 12300 ft³
